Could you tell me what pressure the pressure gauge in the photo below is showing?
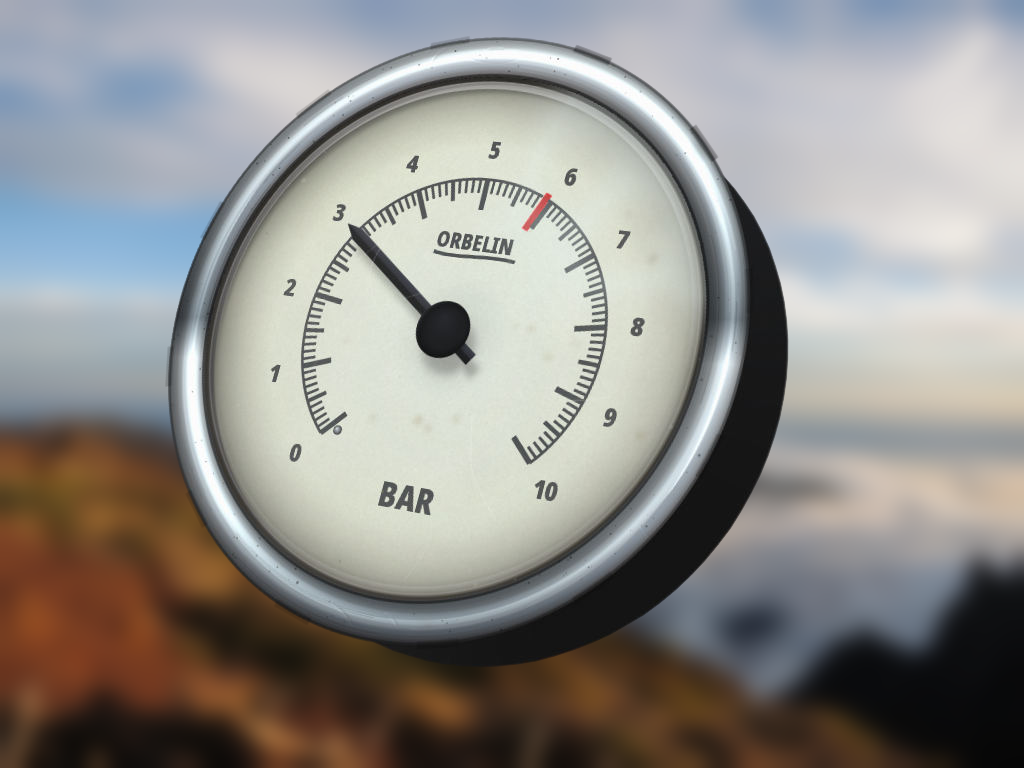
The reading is 3 bar
